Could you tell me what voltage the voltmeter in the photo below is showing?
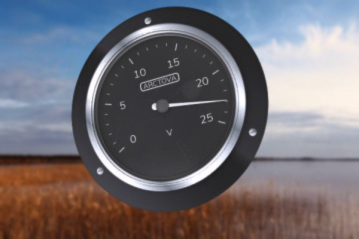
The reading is 23 V
